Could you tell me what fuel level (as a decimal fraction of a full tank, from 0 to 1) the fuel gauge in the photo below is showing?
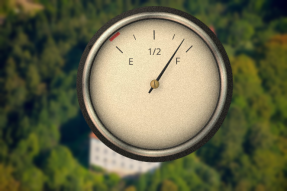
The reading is 0.875
